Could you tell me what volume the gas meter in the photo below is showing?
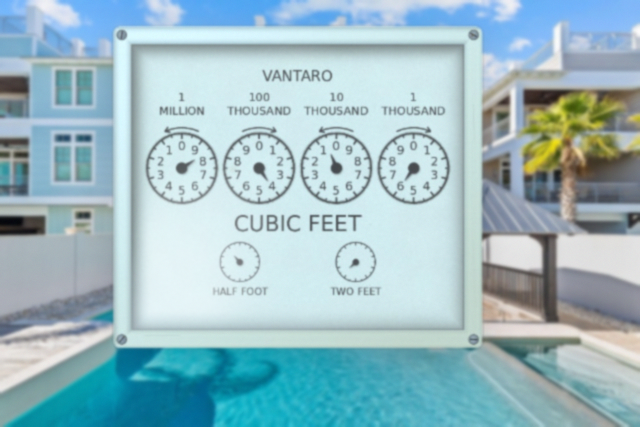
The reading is 840600 ft³
